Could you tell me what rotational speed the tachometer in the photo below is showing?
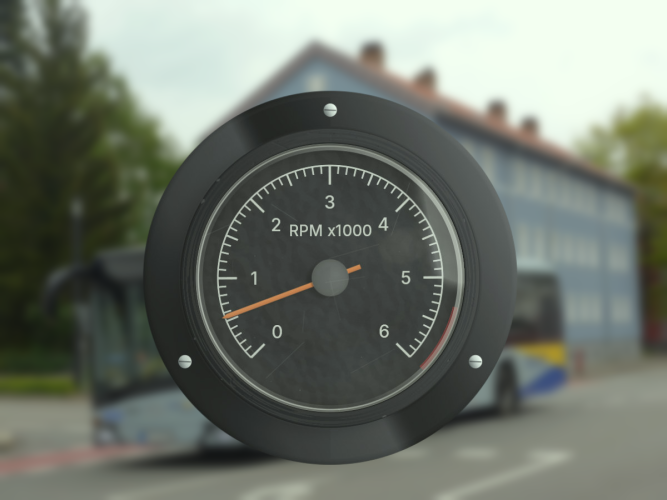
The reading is 550 rpm
